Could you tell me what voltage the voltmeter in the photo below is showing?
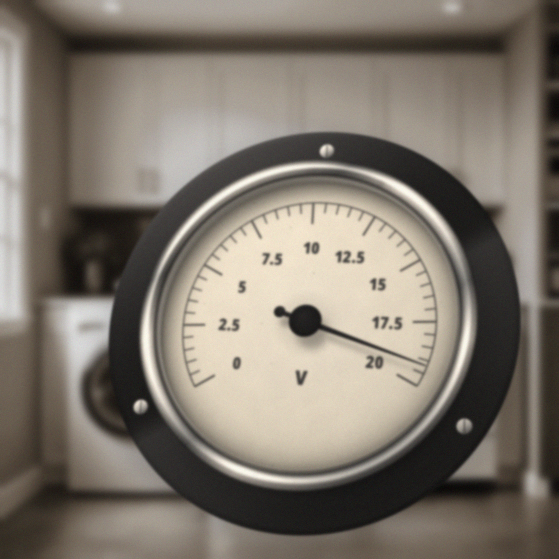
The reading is 19.25 V
